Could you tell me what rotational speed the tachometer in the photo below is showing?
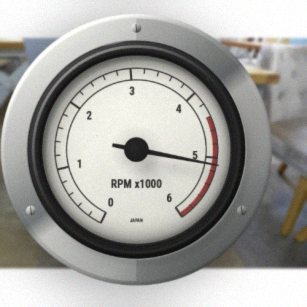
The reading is 5100 rpm
